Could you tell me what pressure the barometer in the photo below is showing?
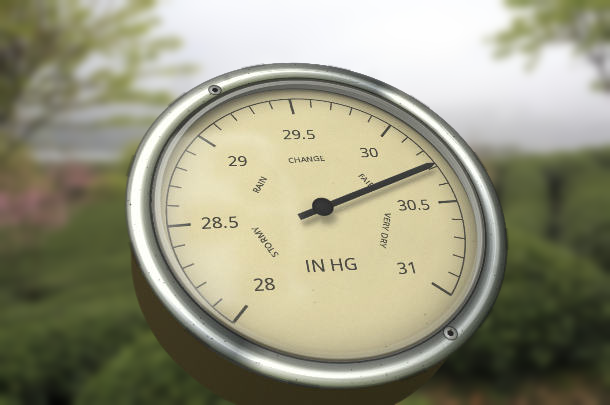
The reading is 30.3 inHg
